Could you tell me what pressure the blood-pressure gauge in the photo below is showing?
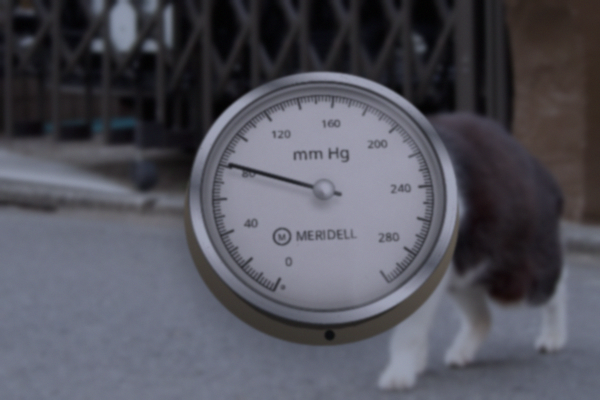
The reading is 80 mmHg
